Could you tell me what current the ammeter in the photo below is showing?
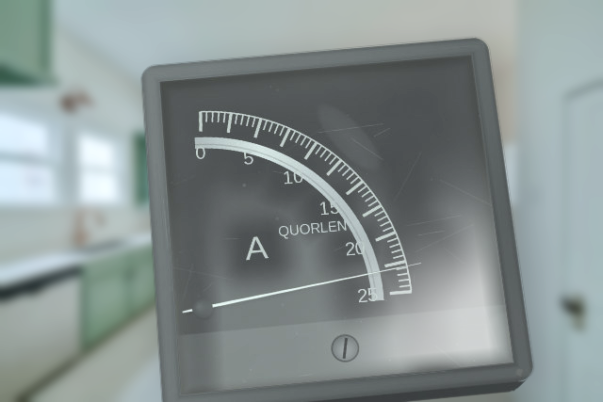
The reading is 23 A
